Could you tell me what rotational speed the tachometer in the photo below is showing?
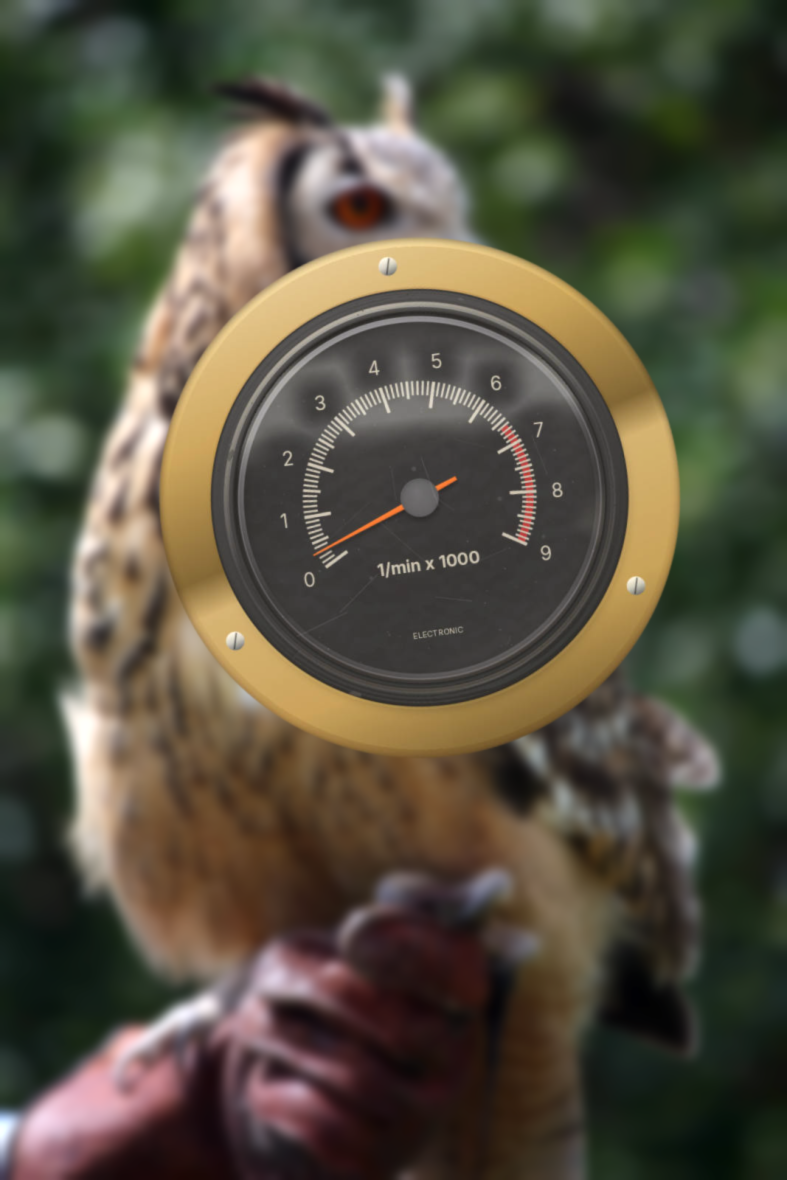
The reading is 300 rpm
